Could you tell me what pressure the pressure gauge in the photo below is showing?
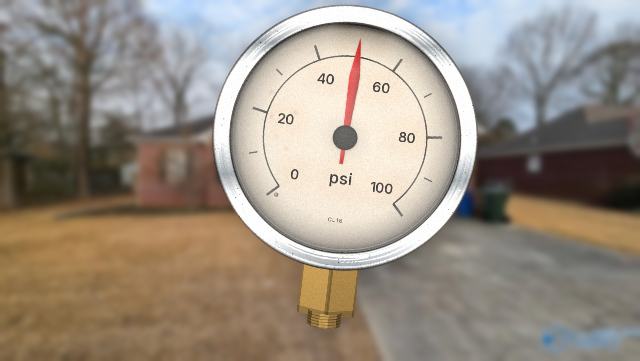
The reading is 50 psi
